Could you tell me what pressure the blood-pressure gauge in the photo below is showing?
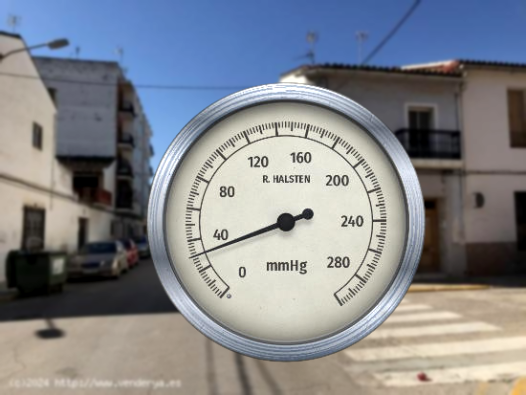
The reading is 30 mmHg
